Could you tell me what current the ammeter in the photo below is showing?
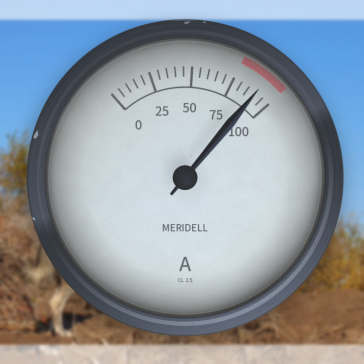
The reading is 90 A
